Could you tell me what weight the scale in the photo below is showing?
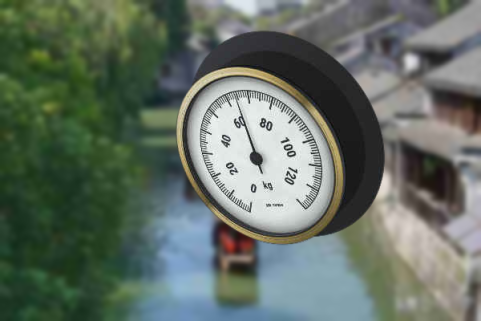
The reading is 65 kg
